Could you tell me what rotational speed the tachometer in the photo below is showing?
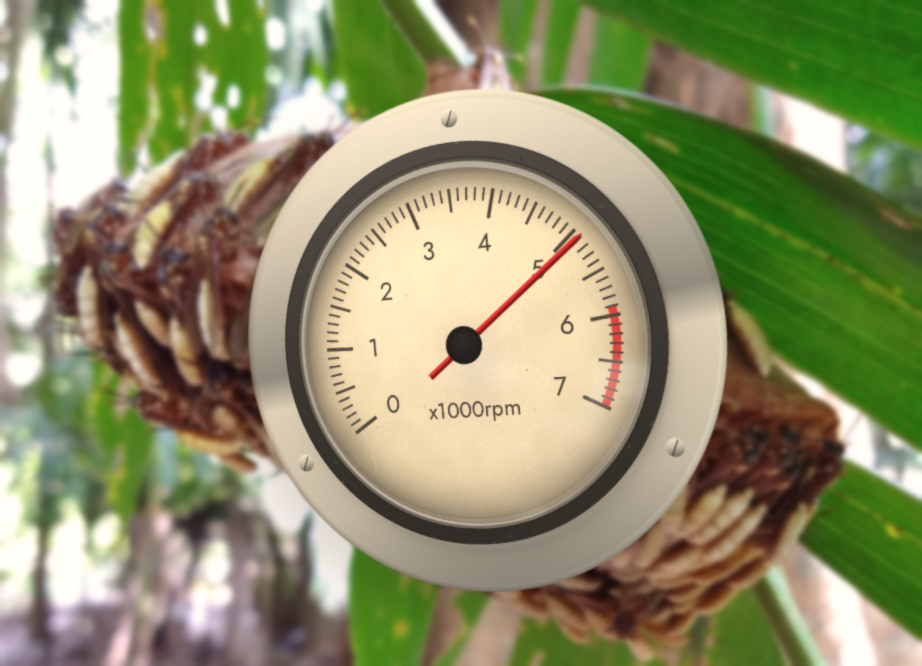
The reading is 5100 rpm
